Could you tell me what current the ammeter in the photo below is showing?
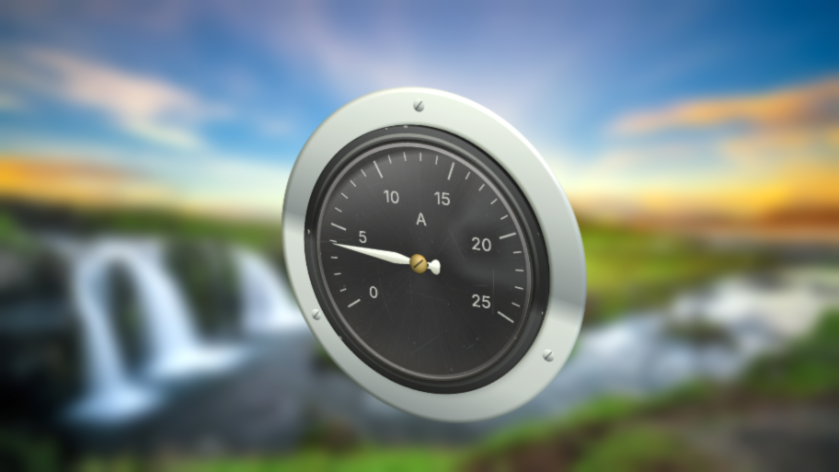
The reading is 4 A
